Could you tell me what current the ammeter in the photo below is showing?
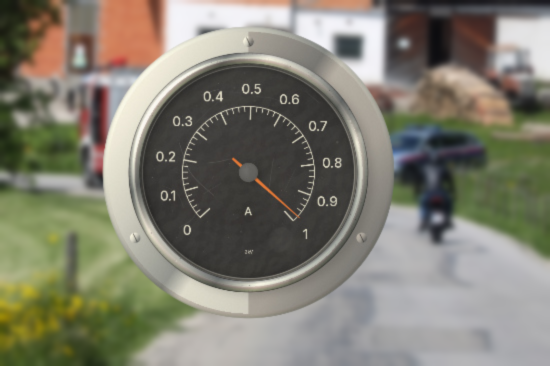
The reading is 0.98 A
